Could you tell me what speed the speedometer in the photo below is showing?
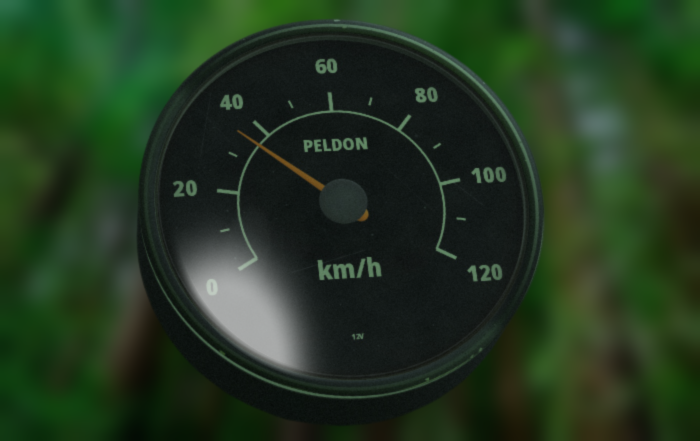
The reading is 35 km/h
